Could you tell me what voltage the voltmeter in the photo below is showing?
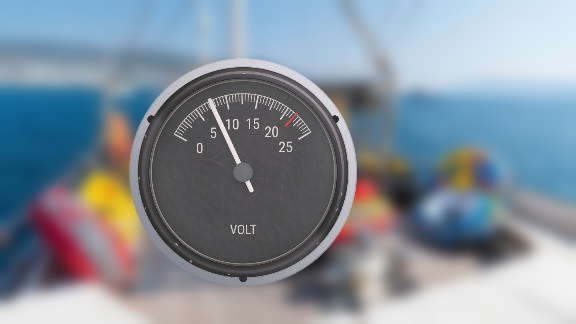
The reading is 7.5 V
